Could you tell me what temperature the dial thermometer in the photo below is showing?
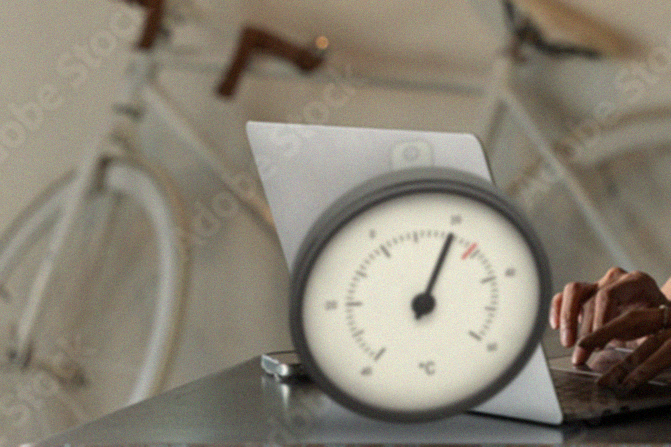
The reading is 20 °C
